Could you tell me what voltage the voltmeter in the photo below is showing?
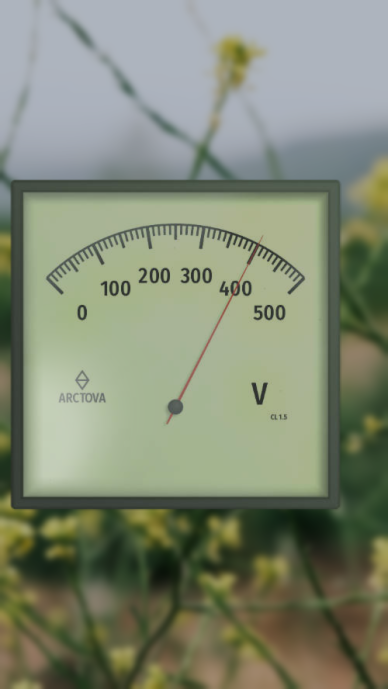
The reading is 400 V
